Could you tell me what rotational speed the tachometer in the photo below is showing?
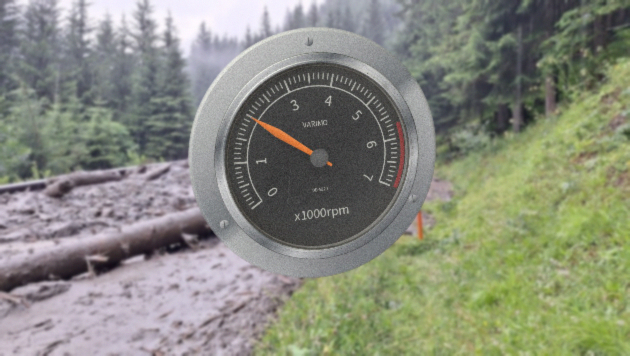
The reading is 2000 rpm
